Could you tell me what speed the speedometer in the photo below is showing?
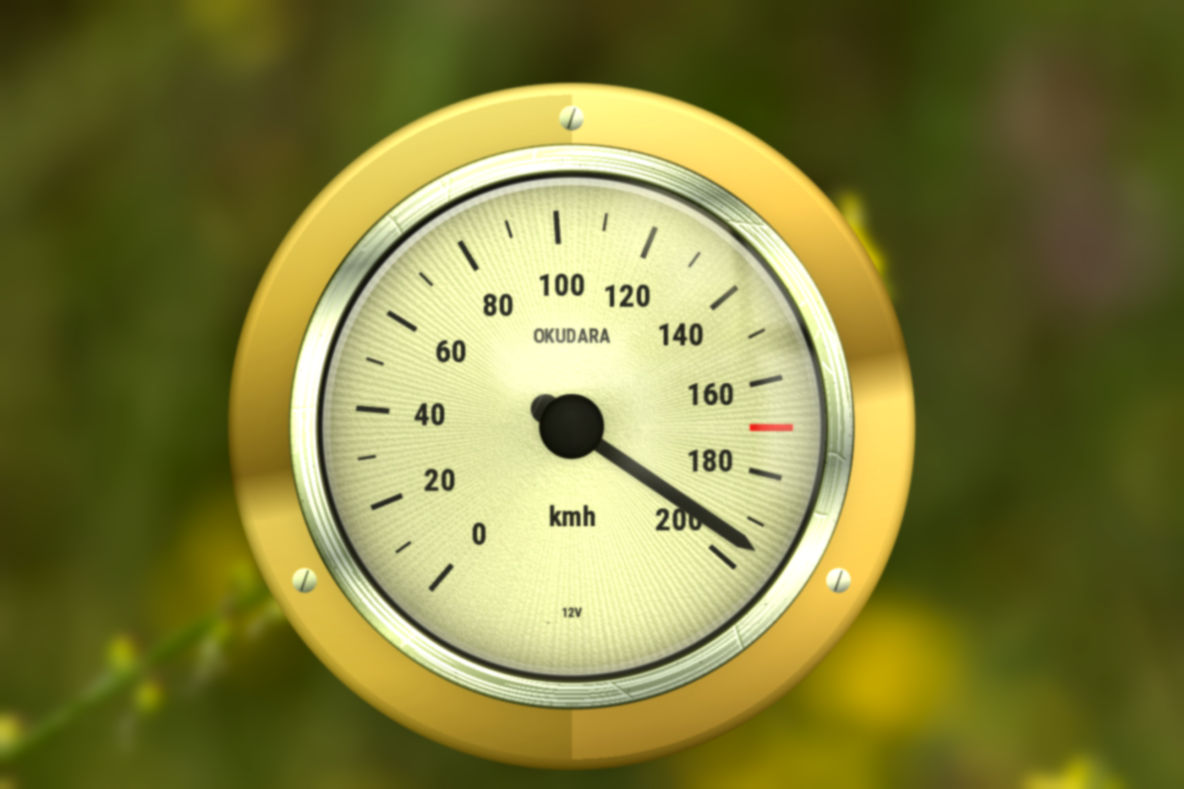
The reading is 195 km/h
